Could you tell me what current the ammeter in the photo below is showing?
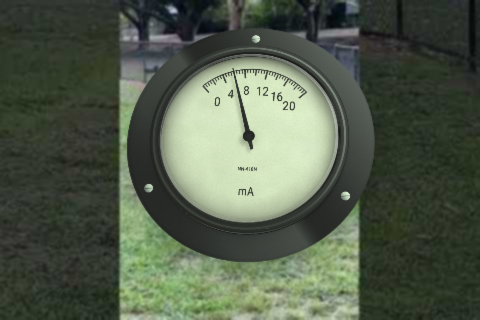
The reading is 6 mA
